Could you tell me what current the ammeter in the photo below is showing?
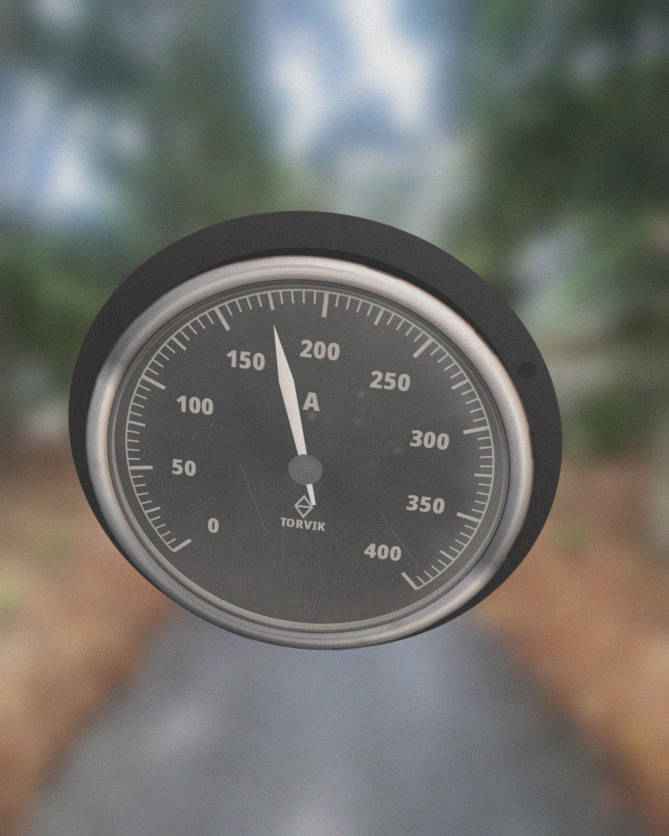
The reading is 175 A
